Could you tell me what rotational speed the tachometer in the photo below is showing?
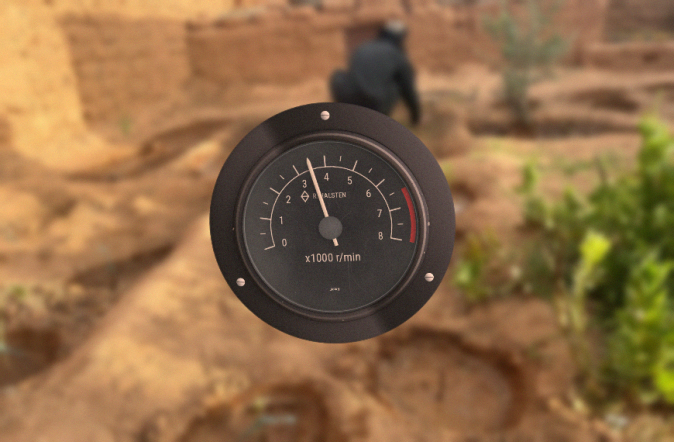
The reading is 3500 rpm
